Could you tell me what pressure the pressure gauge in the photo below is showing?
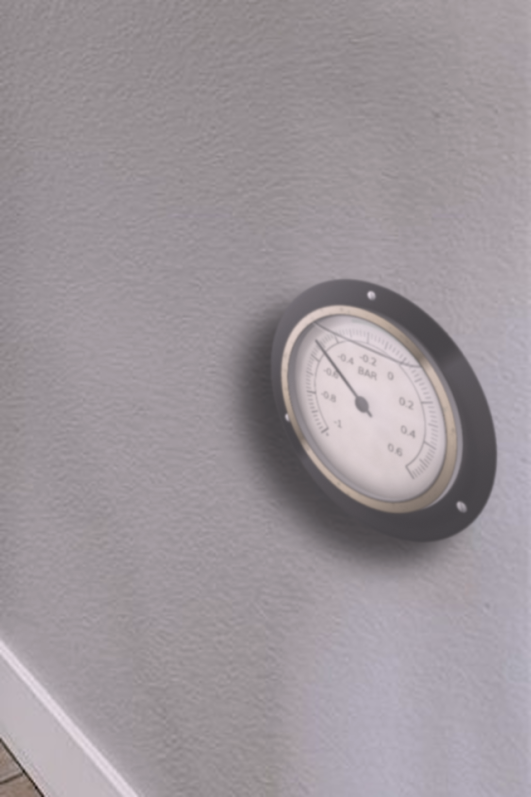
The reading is -0.5 bar
